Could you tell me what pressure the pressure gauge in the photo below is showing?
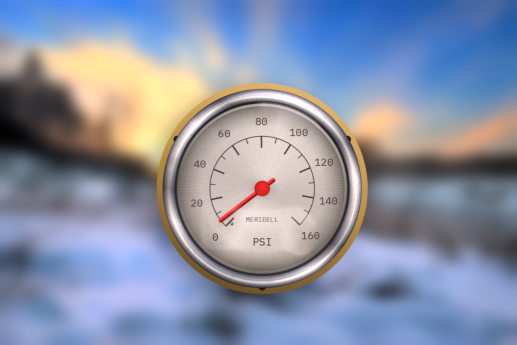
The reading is 5 psi
